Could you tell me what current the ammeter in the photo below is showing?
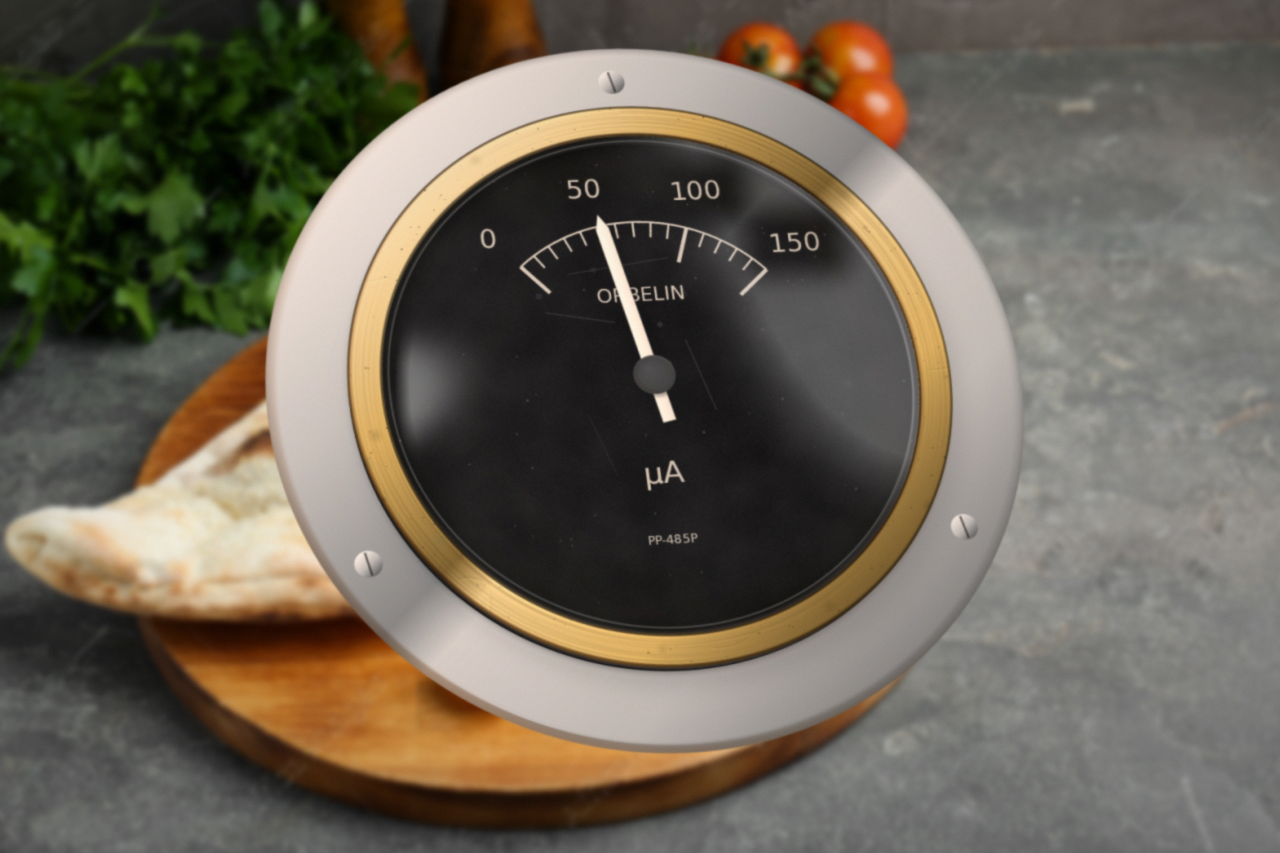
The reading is 50 µA
